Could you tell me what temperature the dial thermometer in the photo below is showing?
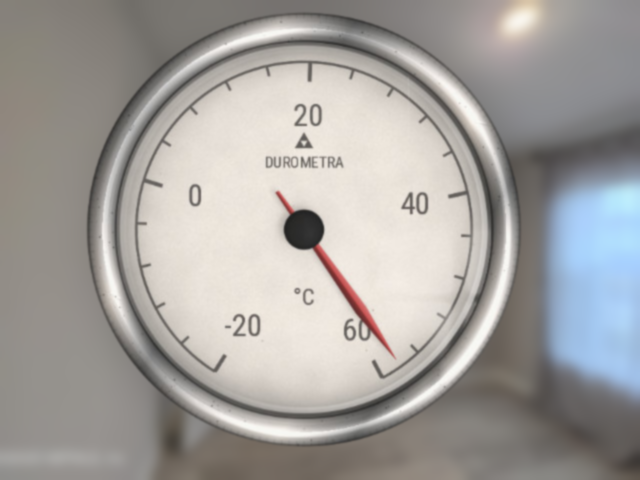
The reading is 58 °C
